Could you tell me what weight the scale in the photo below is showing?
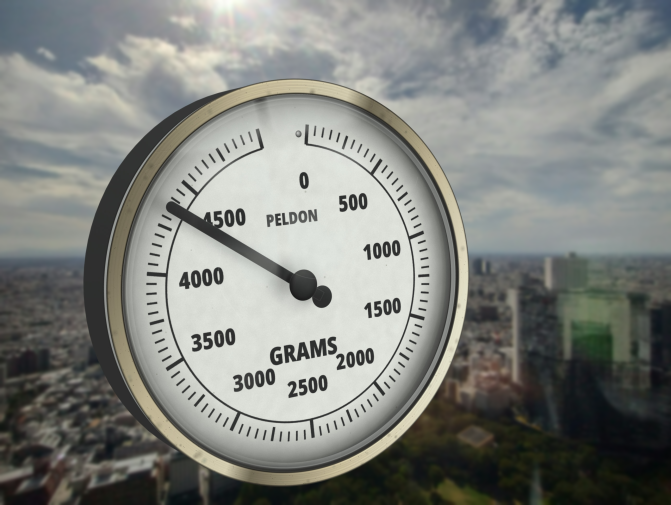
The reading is 4350 g
